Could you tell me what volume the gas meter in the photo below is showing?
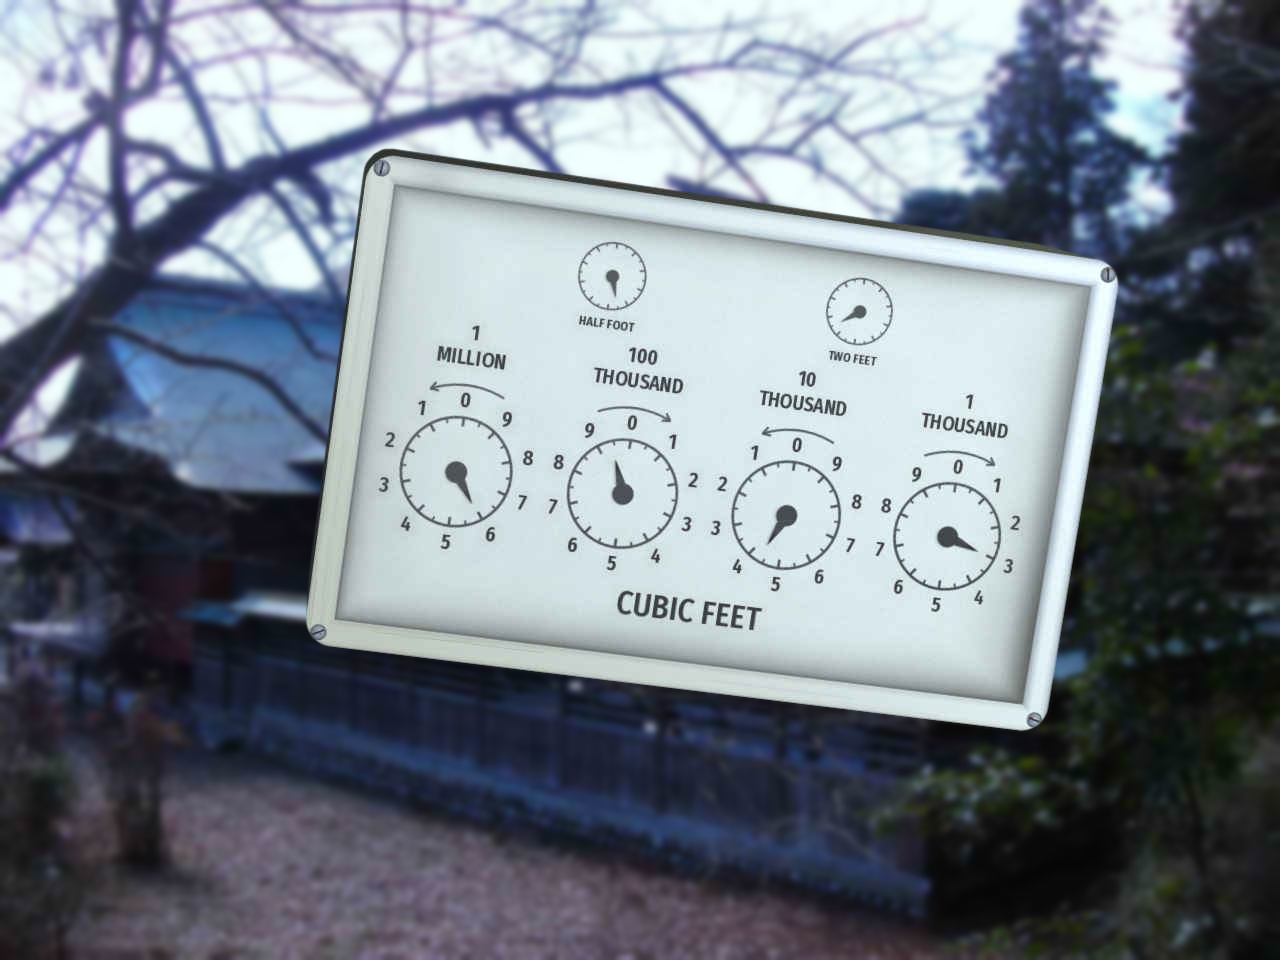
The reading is 594300 ft³
